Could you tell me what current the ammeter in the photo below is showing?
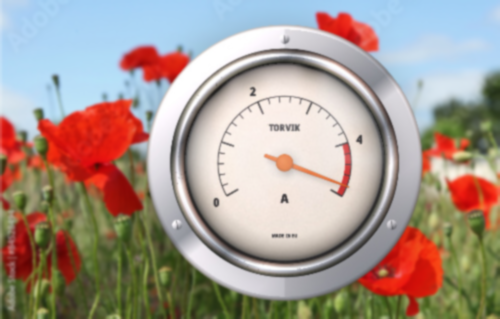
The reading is 4.8 A
